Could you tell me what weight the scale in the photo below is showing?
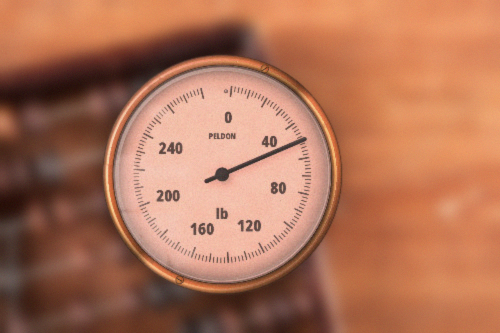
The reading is 50 lb
